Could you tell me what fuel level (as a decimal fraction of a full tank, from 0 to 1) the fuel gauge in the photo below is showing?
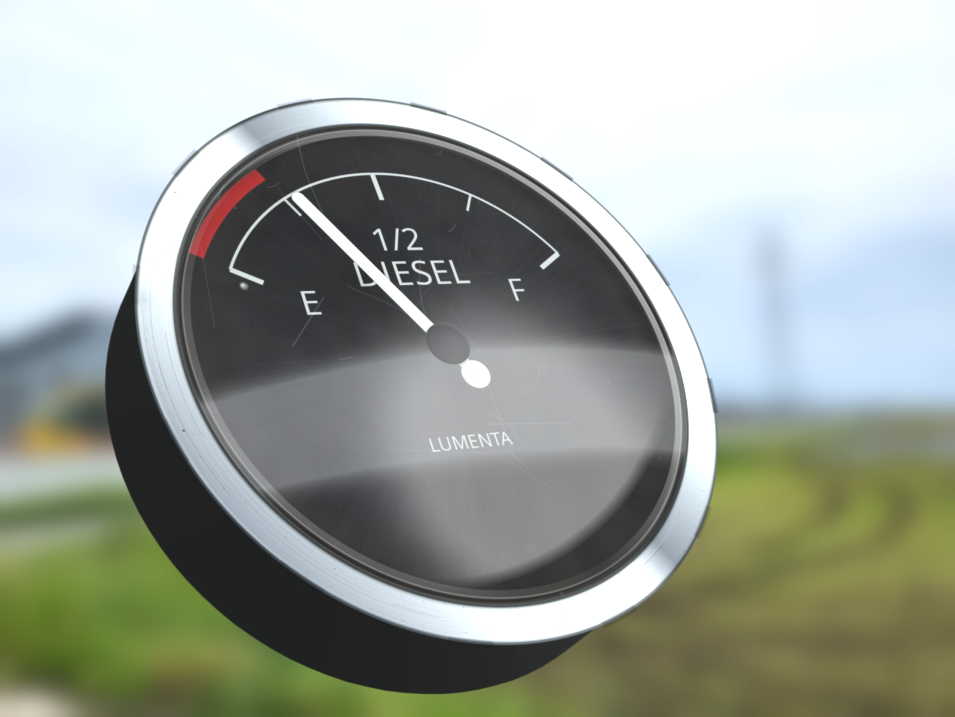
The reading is 0.25
